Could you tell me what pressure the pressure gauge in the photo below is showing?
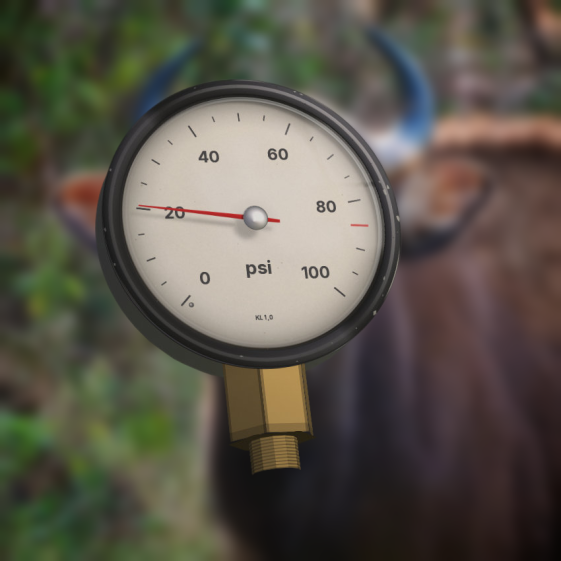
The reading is 20 psi
